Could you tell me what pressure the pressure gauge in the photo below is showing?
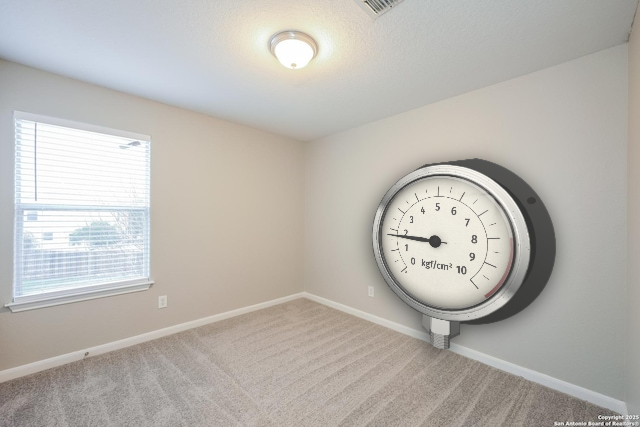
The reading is 1.75 kg/cm²
